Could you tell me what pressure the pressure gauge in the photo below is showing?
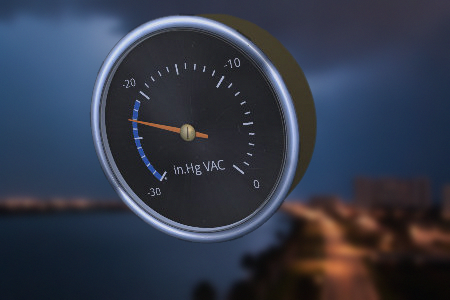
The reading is -23 inHg
